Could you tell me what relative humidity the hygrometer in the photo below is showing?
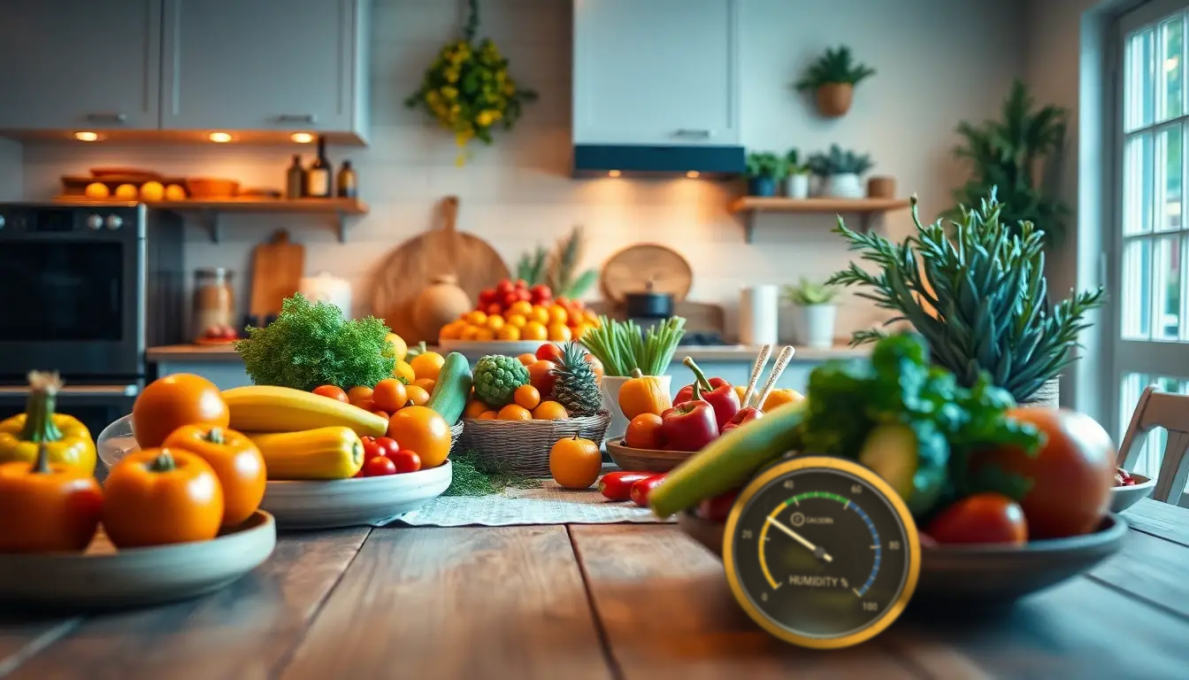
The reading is 28 %
